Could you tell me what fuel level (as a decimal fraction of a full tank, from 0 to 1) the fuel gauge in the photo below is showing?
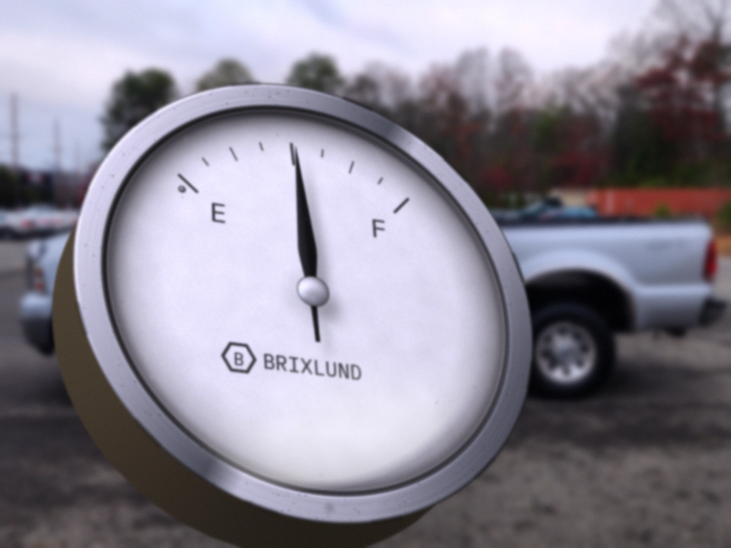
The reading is 0.5
